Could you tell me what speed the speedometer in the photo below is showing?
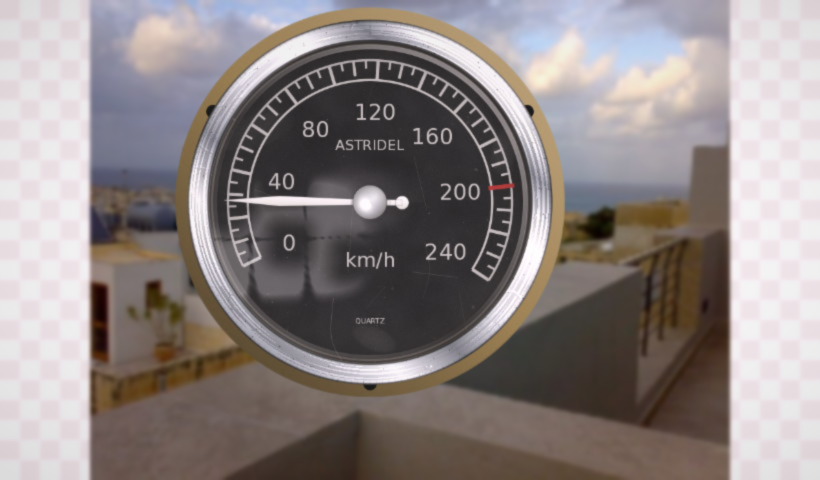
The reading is 27.5 km/h
